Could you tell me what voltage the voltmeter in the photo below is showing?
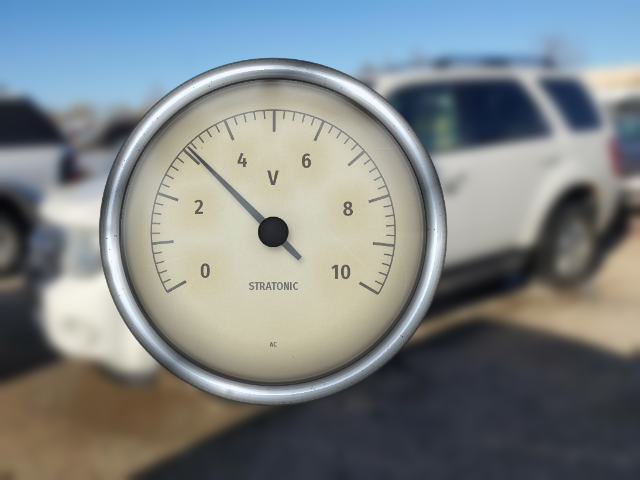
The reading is 3.1 V
